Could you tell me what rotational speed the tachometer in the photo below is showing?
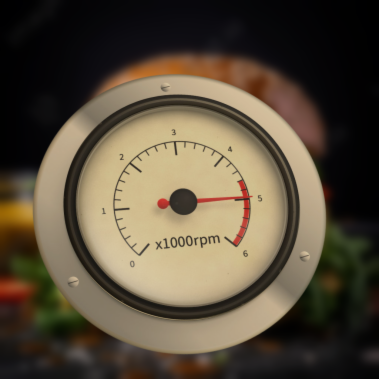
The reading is 5000 rpm
